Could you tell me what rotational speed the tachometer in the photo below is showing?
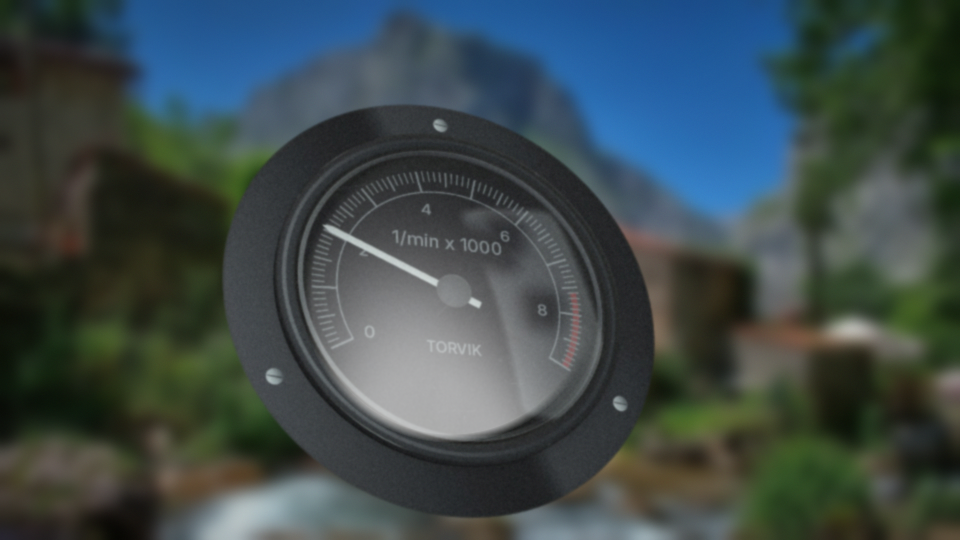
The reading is 2000 rpm
